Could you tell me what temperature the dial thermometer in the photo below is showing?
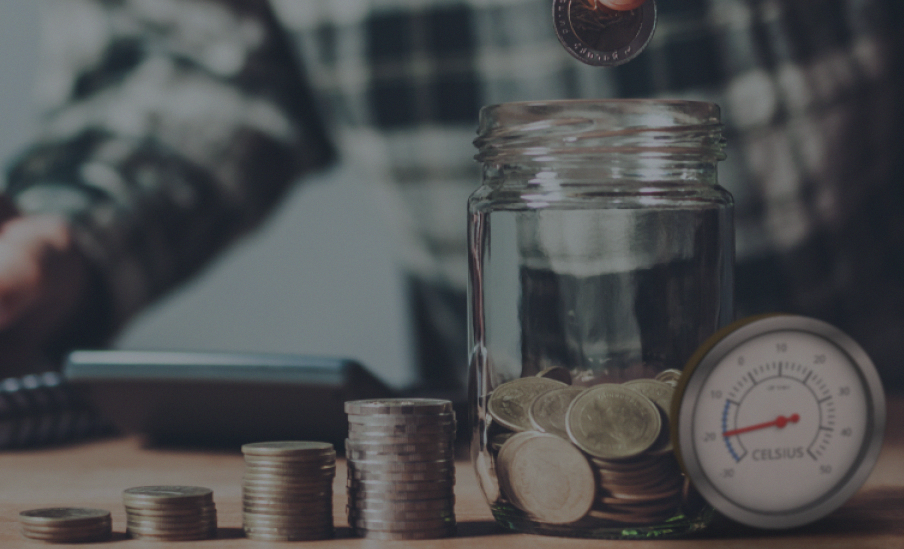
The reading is -20 °C
